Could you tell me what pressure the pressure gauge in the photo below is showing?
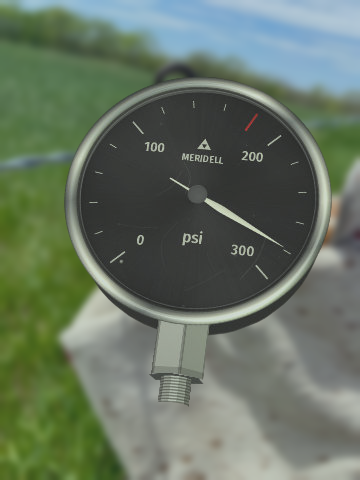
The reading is 280 psi
